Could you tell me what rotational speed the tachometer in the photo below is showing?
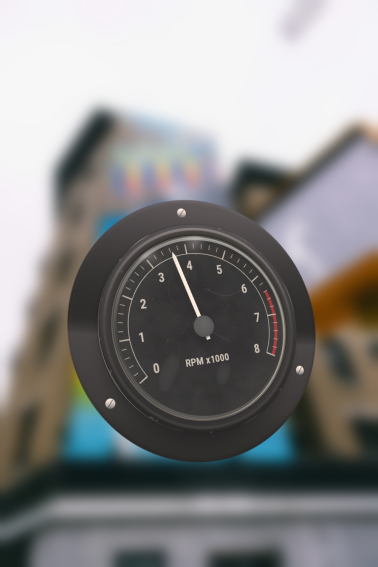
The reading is 3600 rpm
